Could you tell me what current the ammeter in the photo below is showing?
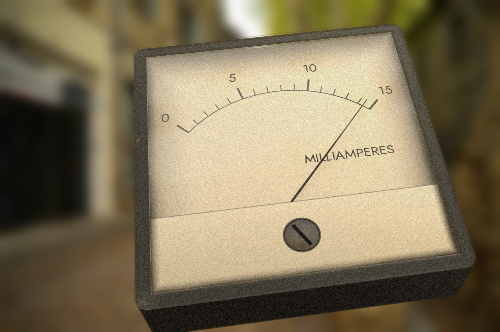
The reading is 14.5 mA
